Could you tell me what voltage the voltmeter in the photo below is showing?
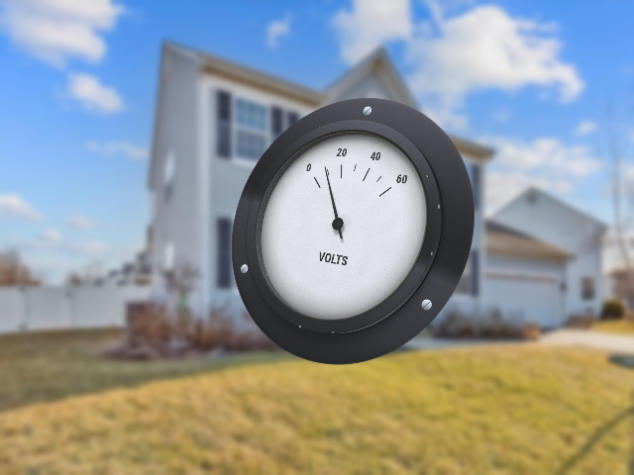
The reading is 10 V
